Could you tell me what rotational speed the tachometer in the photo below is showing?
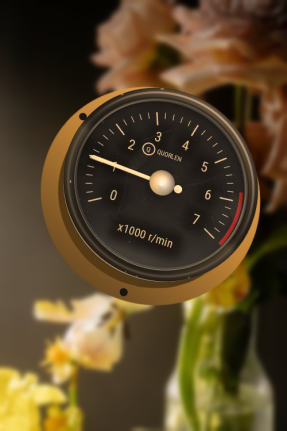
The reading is 1000 rpm
